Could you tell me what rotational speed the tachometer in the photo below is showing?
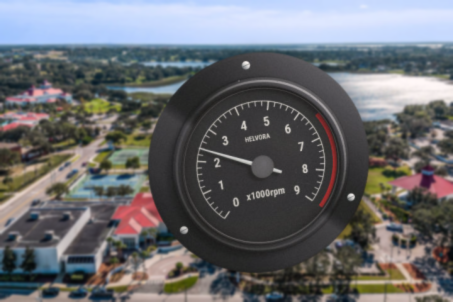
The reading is 2400 rpm
